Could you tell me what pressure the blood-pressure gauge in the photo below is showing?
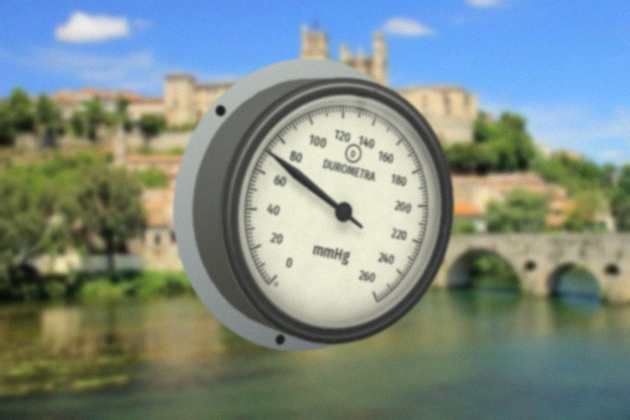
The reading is 70 mmHg
